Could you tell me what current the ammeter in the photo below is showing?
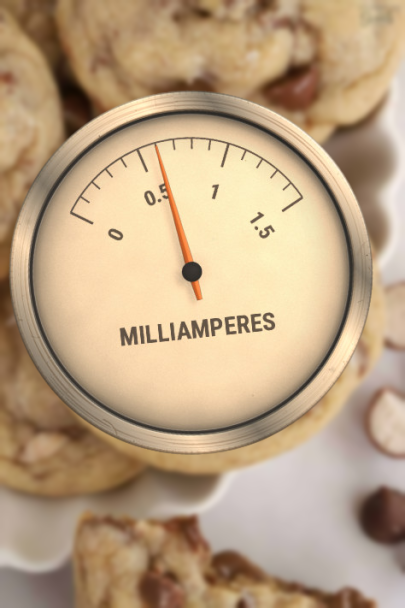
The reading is 0.6 mA
